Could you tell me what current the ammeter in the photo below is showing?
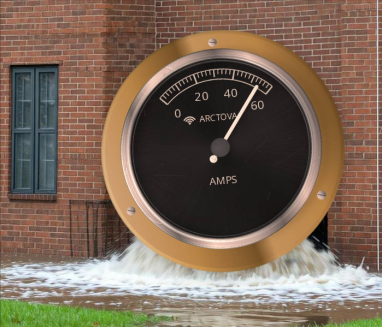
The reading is 54 A
